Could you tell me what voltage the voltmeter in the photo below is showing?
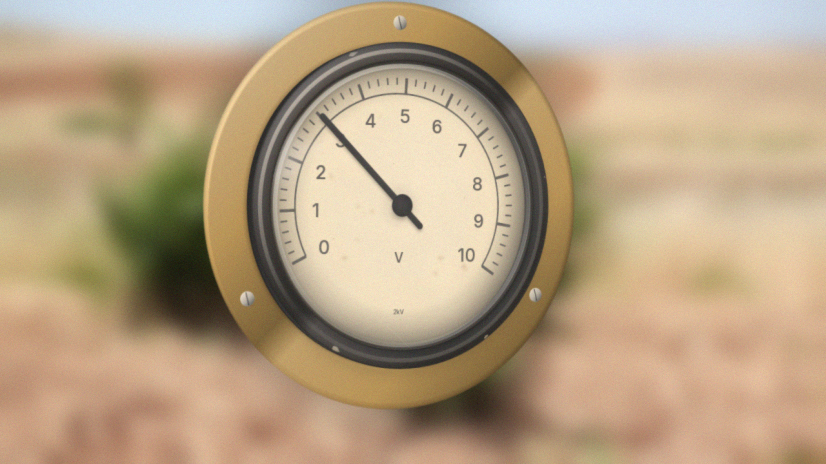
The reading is 3 V
